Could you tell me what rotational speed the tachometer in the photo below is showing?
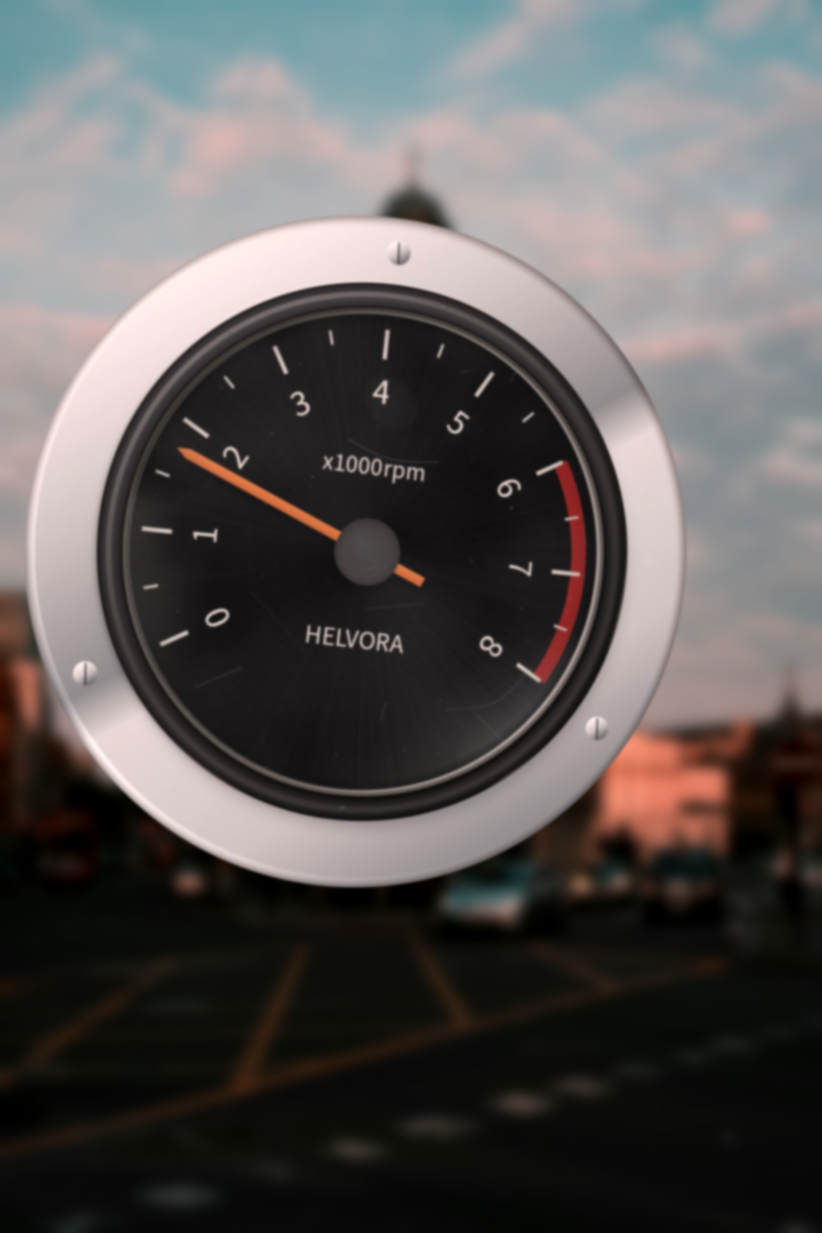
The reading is 1750 rpm
